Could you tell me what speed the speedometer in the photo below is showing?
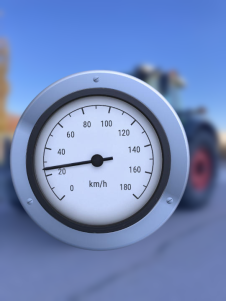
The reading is 25 km/h
